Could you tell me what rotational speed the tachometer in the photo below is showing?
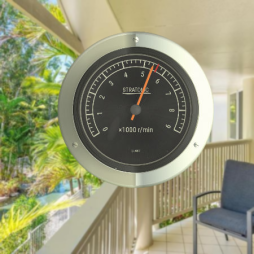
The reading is 5400 rpm
